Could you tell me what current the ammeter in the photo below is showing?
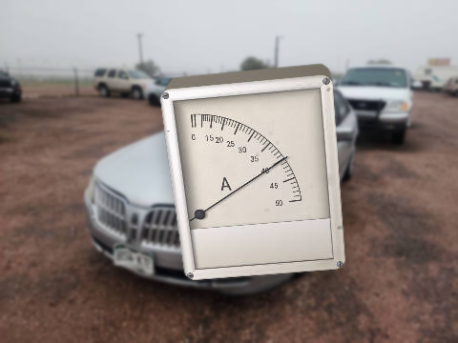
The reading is 40 A
